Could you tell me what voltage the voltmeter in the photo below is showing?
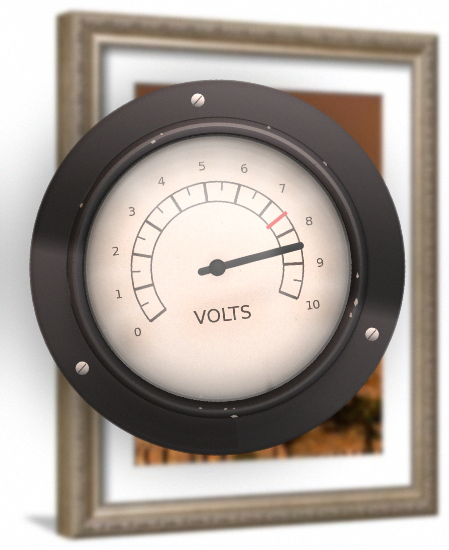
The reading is 8.5 V
